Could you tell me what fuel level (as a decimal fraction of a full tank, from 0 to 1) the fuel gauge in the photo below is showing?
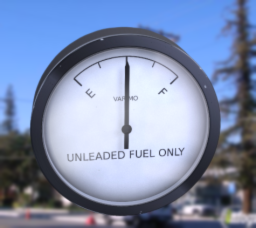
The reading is 0.5
